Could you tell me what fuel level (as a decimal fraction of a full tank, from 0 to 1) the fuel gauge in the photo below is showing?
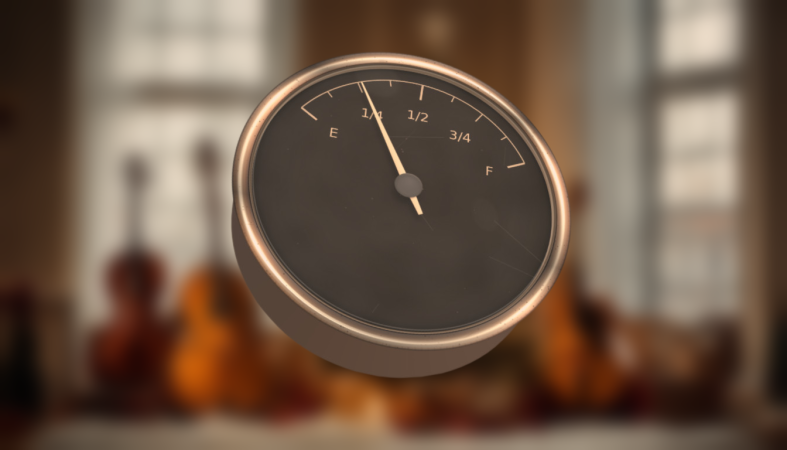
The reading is 0.25
